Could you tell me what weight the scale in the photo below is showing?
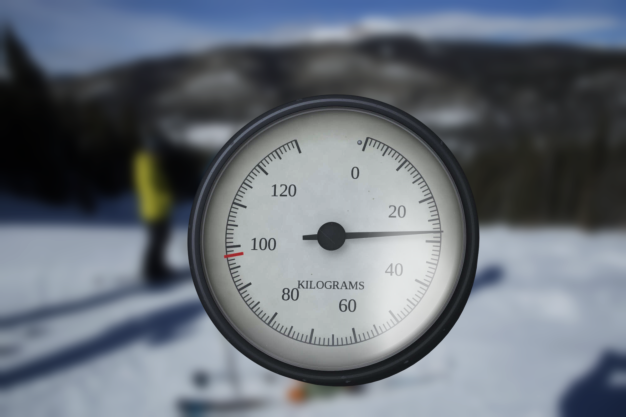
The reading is 28 kg
